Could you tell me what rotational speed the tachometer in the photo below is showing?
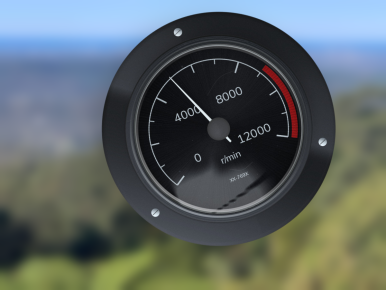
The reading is 5000 rpm
